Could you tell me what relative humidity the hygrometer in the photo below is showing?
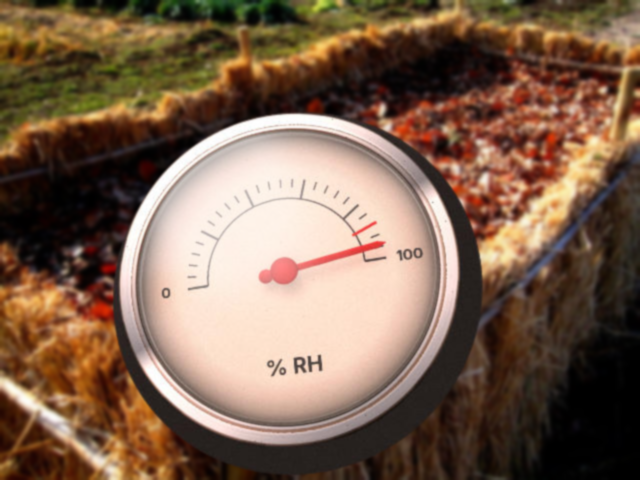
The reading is 96 %
